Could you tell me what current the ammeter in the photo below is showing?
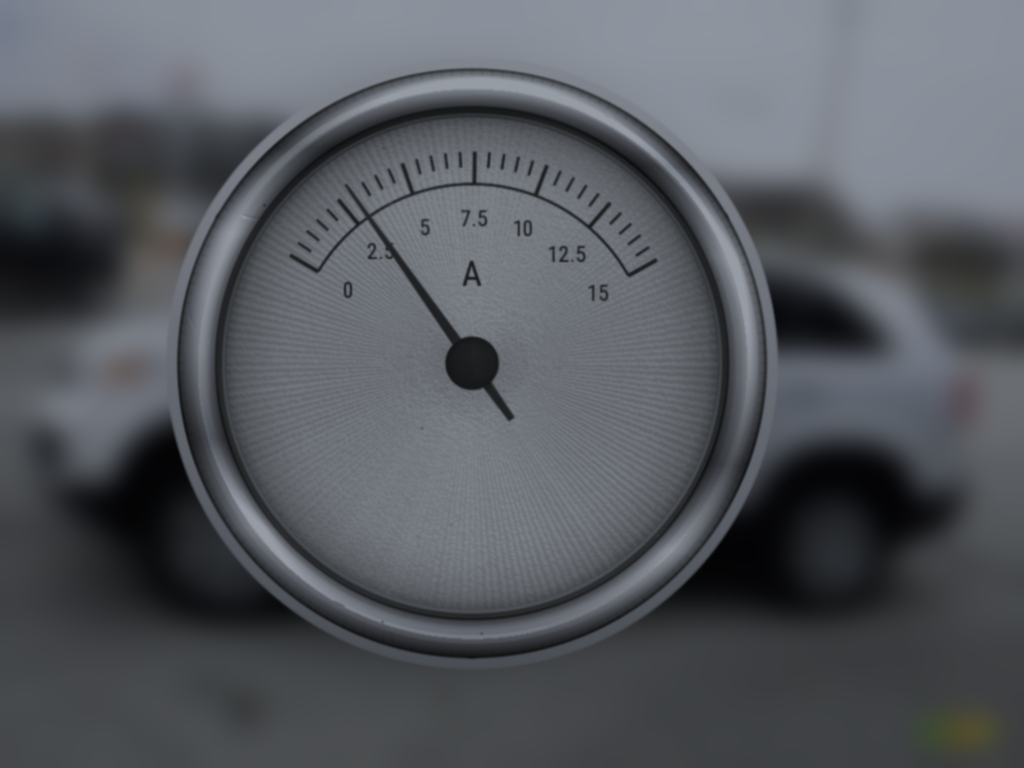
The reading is 3 A
